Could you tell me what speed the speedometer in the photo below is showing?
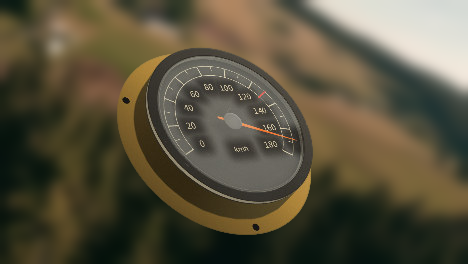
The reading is 170 km/h
